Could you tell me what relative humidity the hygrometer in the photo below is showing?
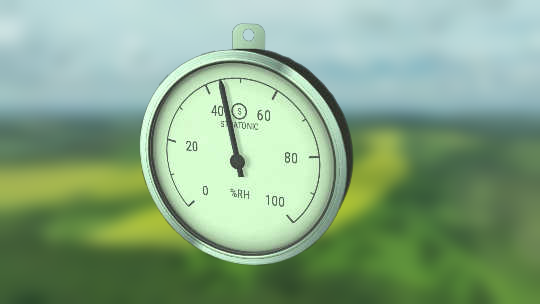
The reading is 45 %
